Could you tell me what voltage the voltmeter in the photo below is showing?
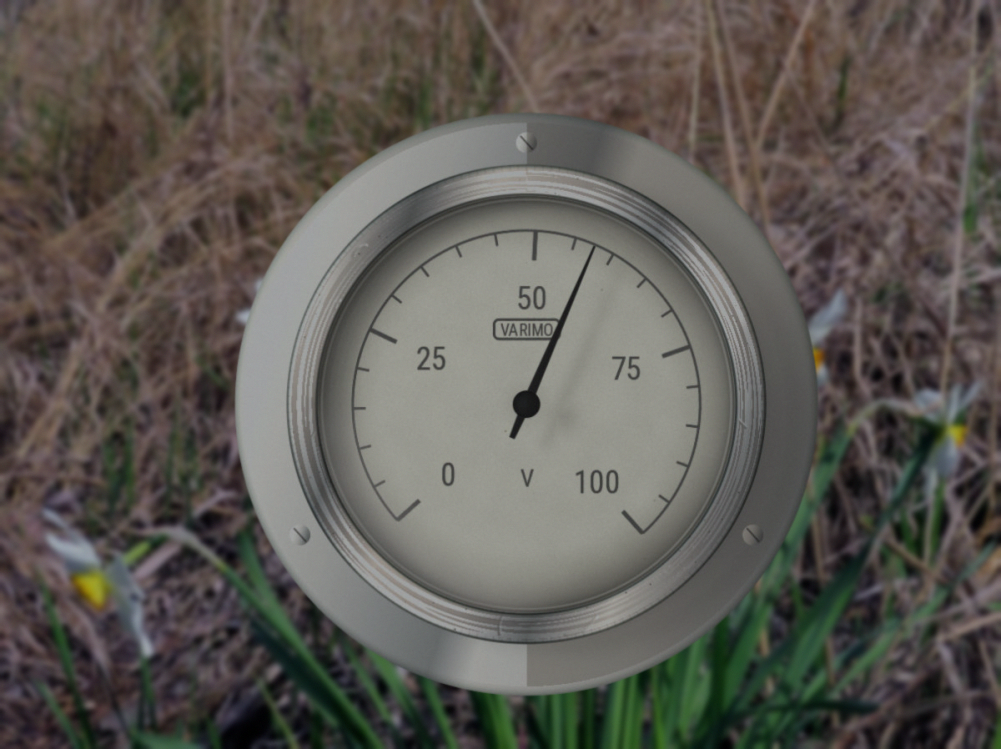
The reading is 57.5 V
